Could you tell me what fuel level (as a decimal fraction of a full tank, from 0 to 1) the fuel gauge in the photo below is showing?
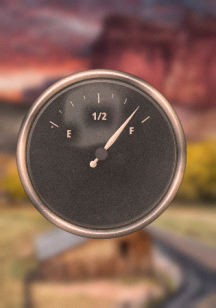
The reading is 0.875
